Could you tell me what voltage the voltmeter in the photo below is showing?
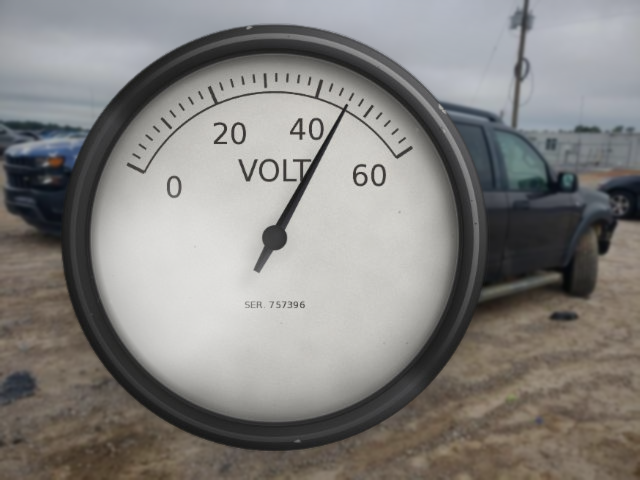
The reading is 46 V
